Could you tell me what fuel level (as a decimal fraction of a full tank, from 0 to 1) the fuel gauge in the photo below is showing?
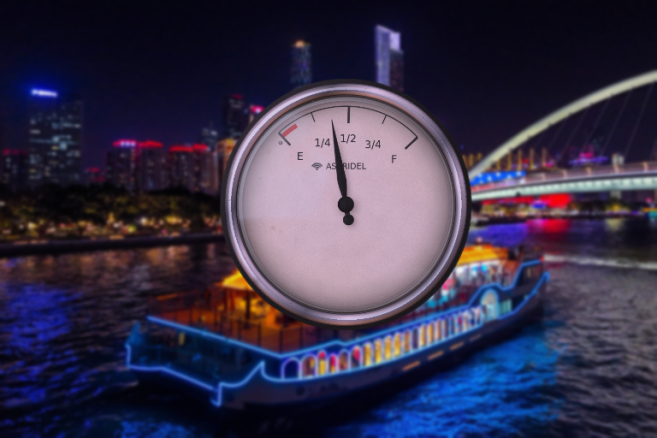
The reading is 0.375
